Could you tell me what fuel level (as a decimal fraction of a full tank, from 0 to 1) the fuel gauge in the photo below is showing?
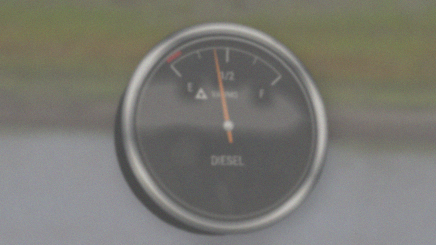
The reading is 0.375
